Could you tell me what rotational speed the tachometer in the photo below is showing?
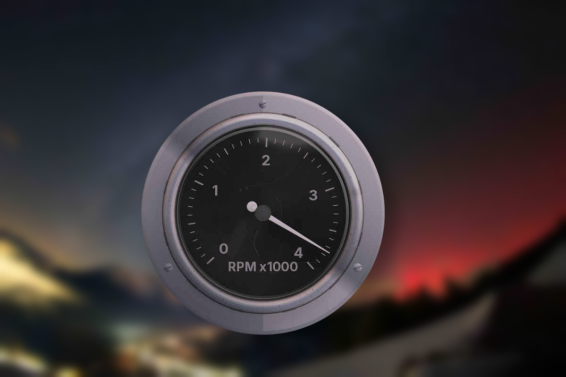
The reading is 3750 rpm
